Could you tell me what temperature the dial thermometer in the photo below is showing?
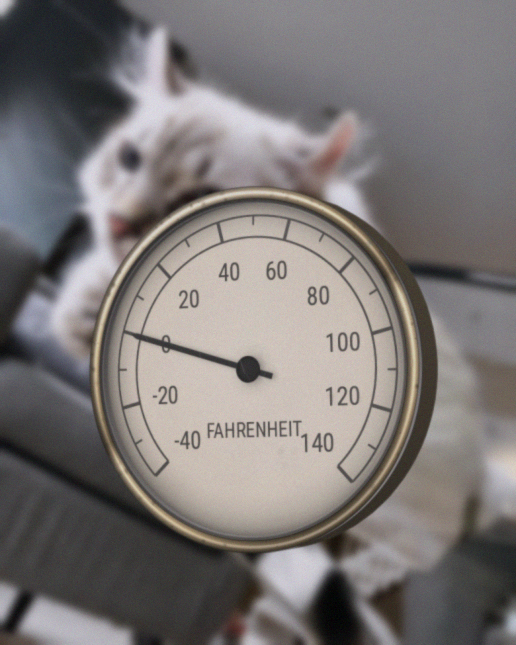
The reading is 0 °F
